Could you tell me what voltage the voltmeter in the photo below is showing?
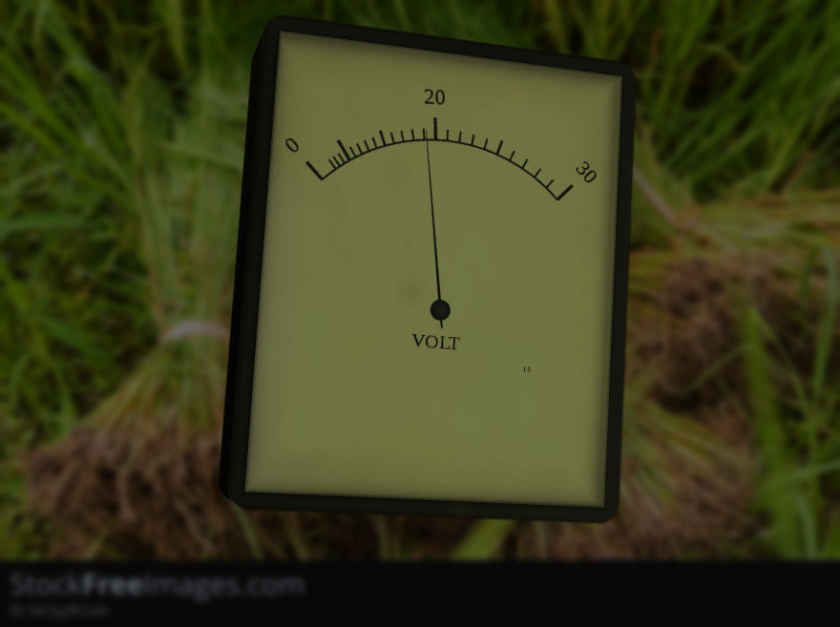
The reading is 19 V
